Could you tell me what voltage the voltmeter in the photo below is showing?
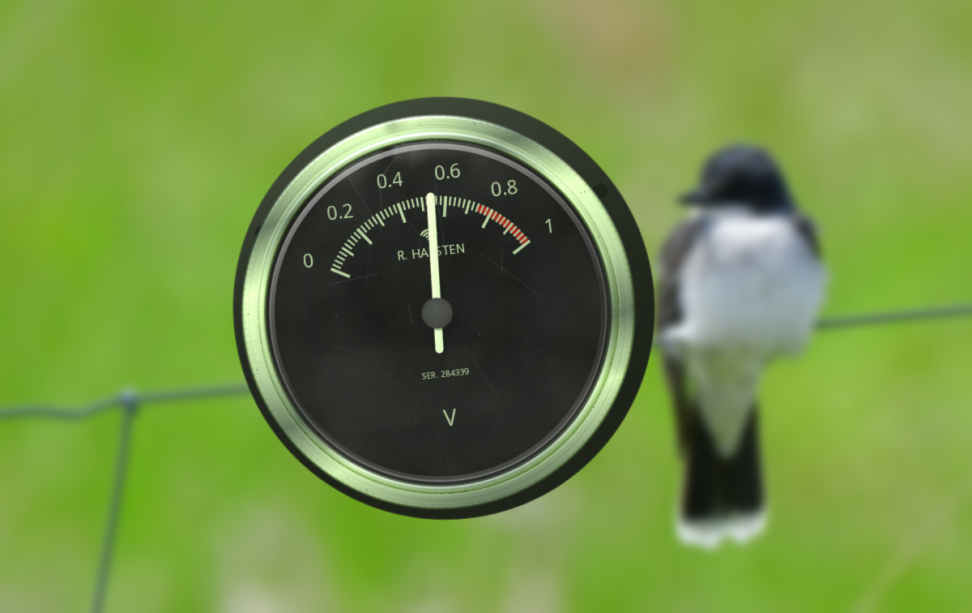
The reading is 0.54 V
